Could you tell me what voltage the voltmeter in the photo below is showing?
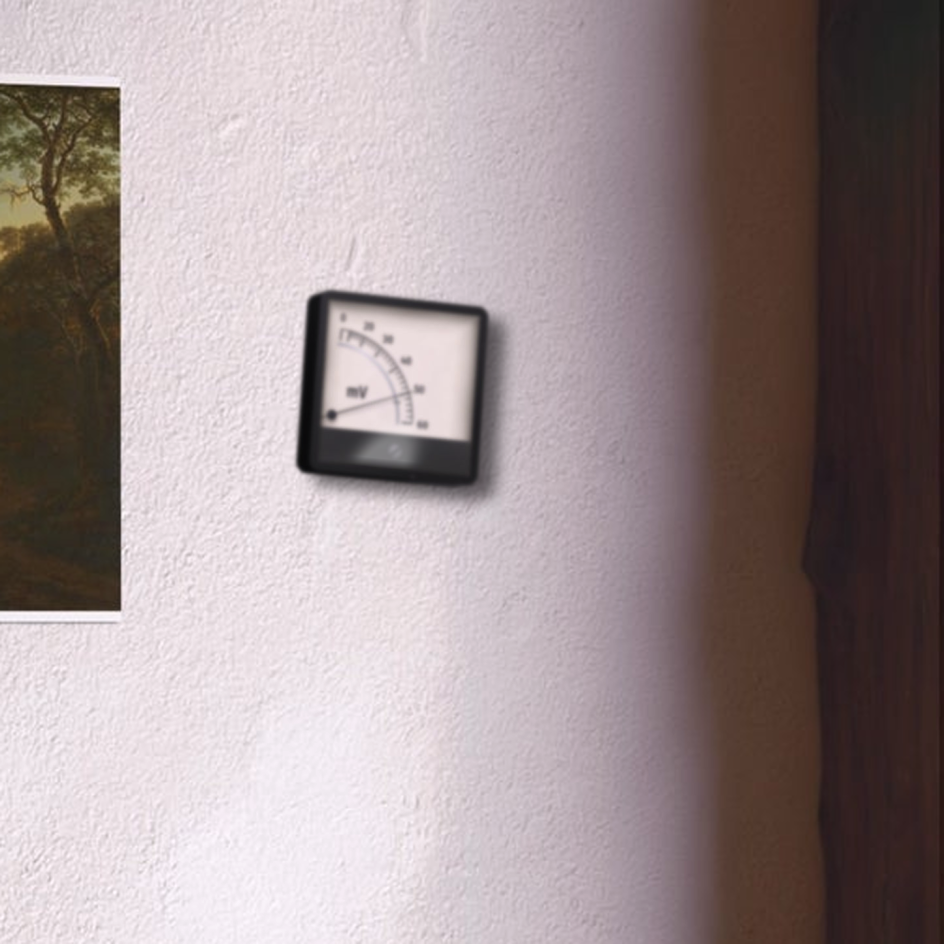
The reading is 50 mV
